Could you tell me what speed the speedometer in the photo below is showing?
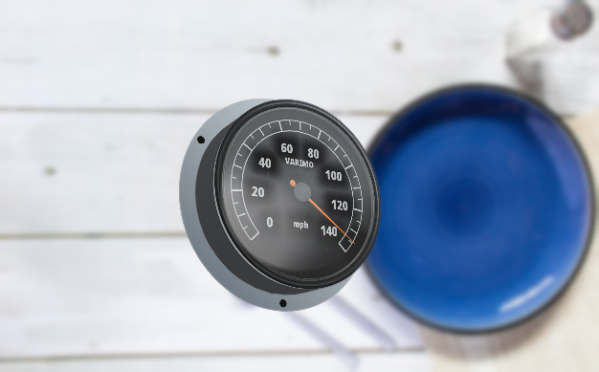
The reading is 135 mph
